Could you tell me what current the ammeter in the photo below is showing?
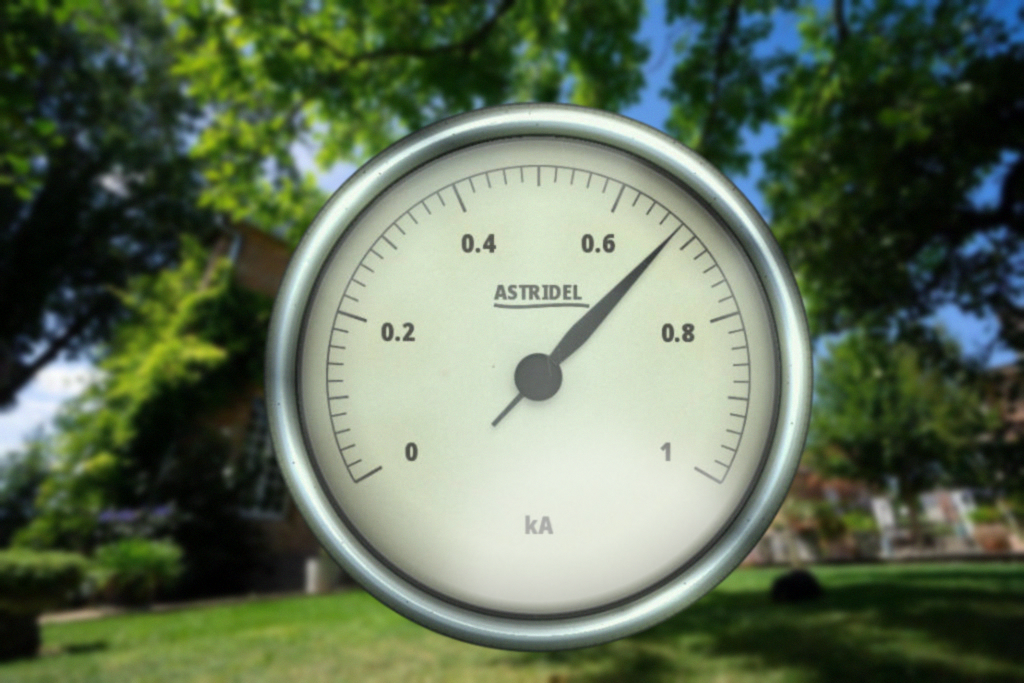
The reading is 0.68 kA
